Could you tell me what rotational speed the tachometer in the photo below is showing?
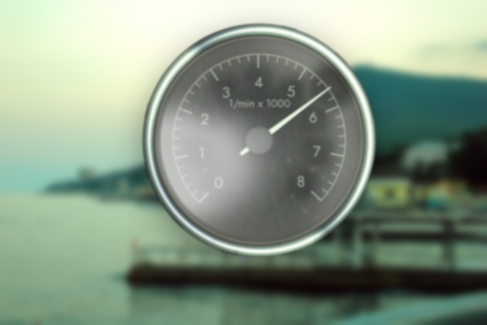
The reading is 5600 rpm
